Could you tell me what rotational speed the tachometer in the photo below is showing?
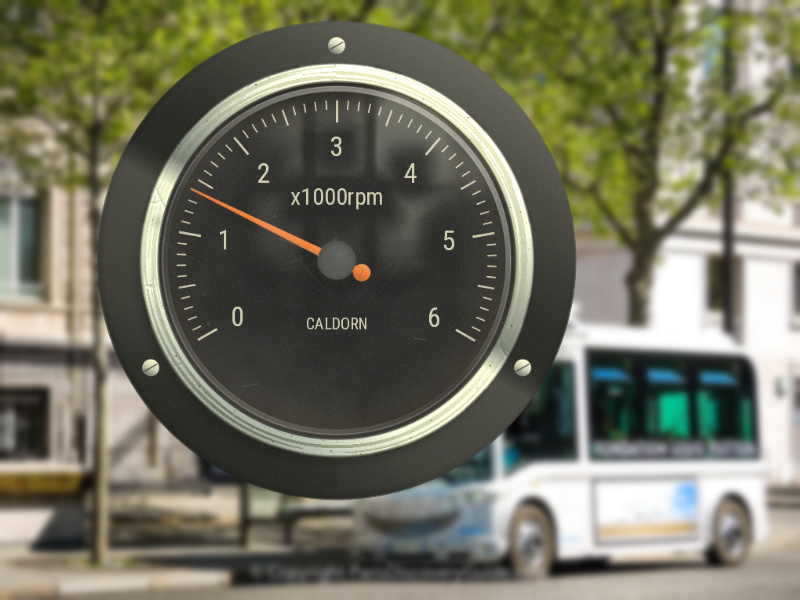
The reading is 1400 rpm
